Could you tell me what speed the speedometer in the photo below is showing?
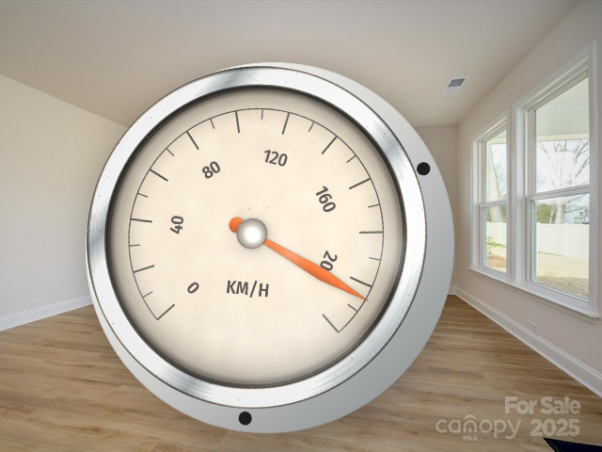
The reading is 205 km/h
